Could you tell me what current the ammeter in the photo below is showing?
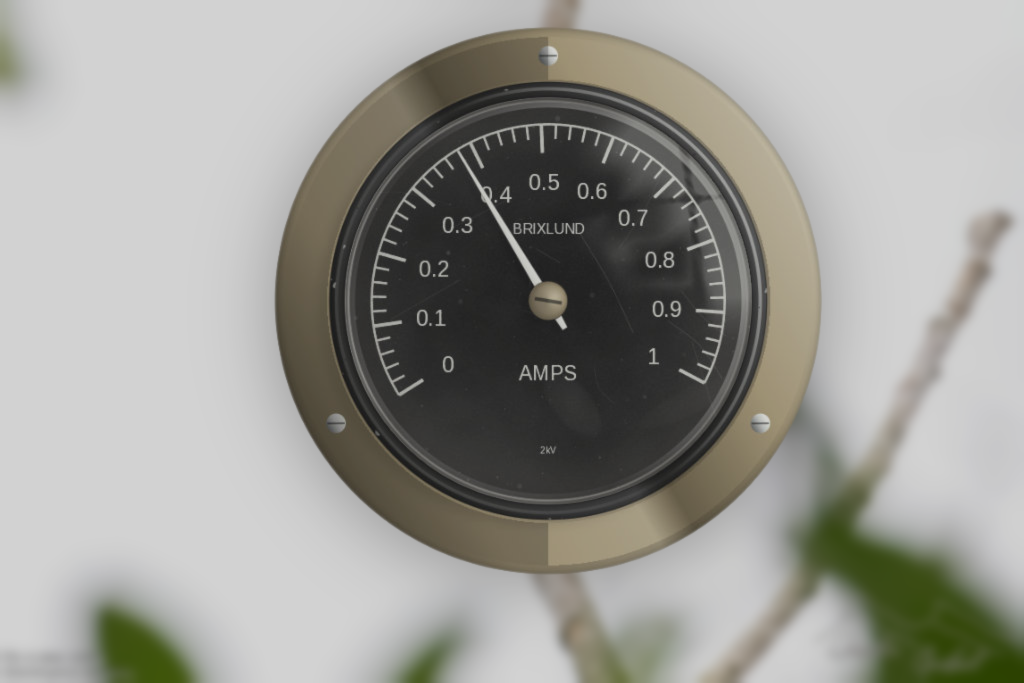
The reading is 0.38 A
